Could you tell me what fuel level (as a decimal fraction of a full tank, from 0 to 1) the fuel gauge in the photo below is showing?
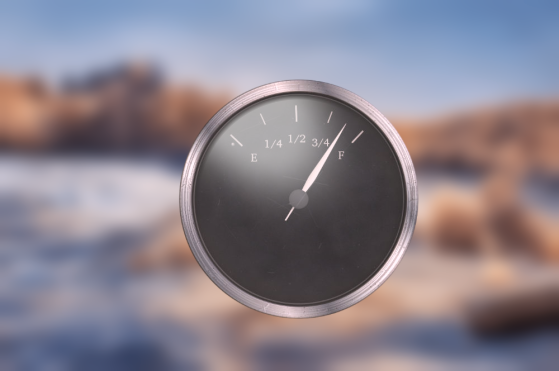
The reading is 0.875
